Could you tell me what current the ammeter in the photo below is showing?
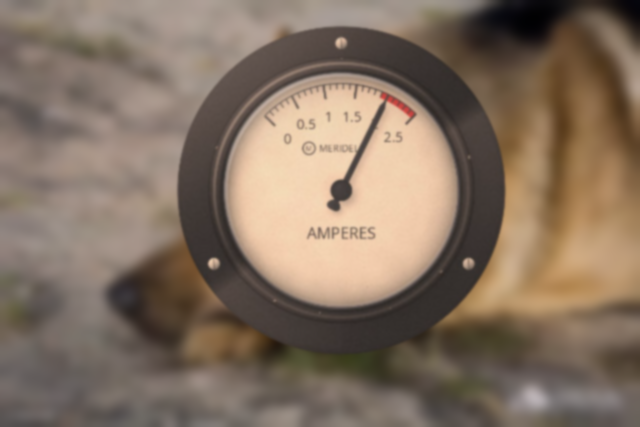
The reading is 2 A
